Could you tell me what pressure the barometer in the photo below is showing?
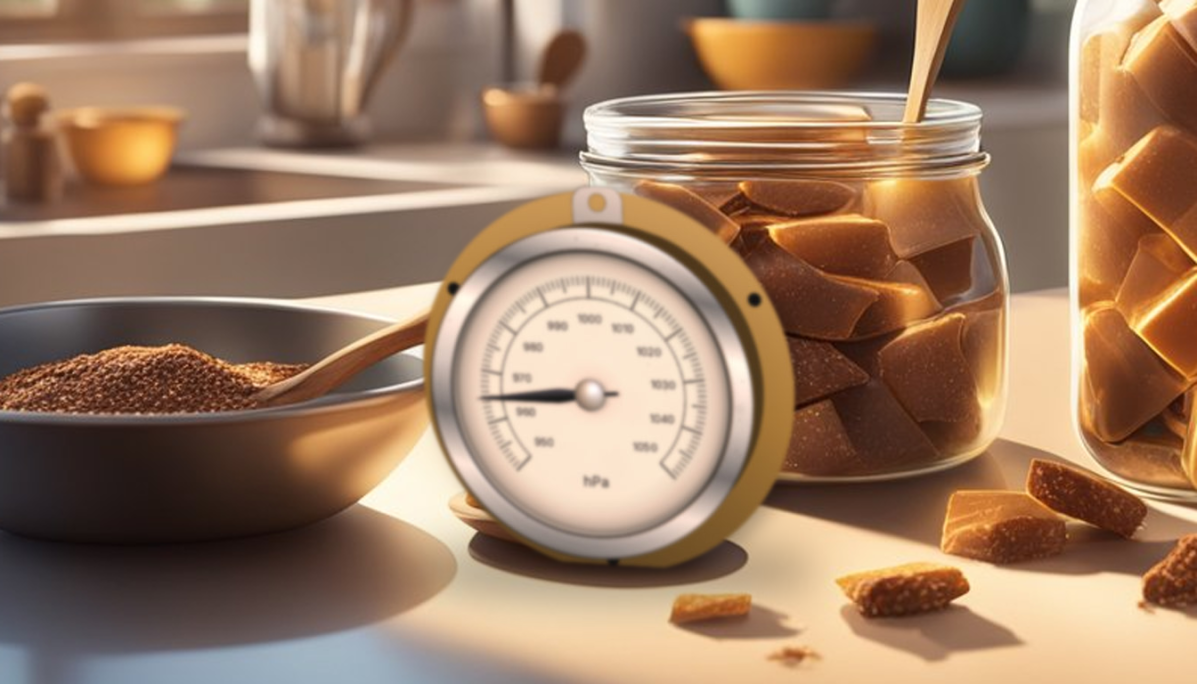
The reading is 965 hPa
